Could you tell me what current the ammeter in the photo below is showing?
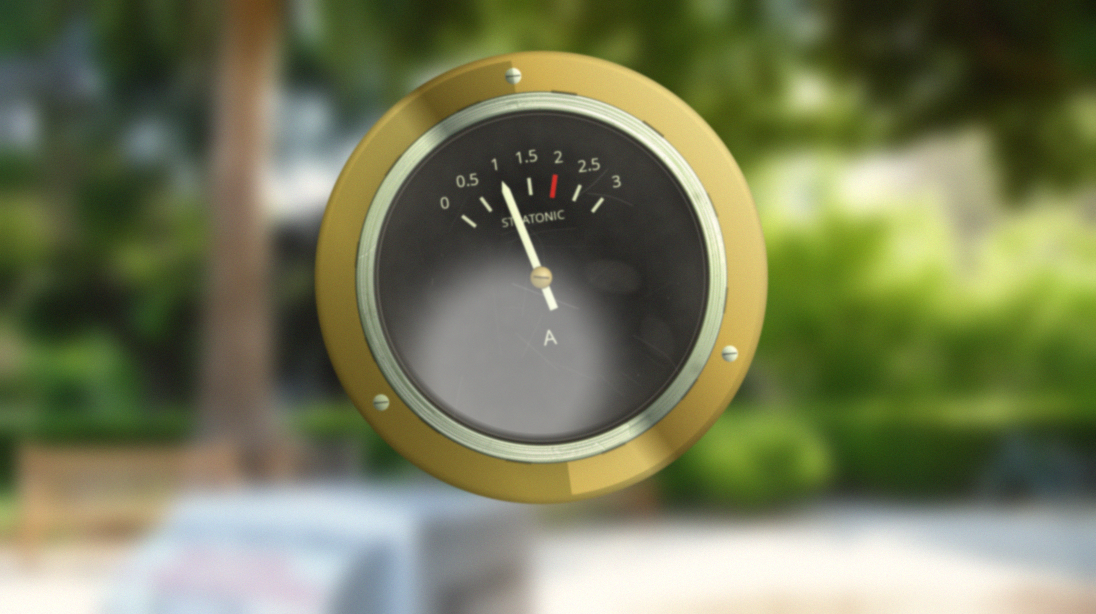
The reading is 1 A
